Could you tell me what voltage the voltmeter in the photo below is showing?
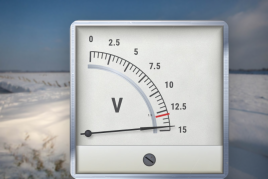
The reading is 14.5 V
